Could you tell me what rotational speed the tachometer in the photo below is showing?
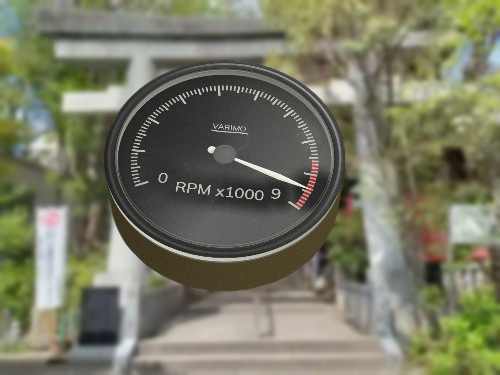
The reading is 8500 rpm
